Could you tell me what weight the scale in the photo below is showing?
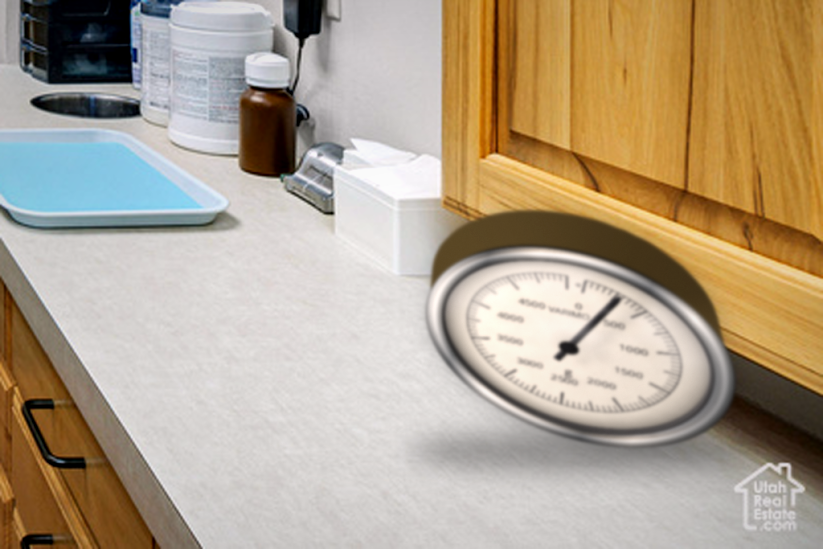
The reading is 250 g
